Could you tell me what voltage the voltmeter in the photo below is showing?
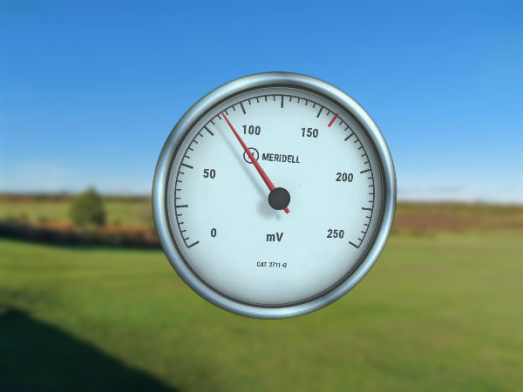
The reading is 87.5 mV
